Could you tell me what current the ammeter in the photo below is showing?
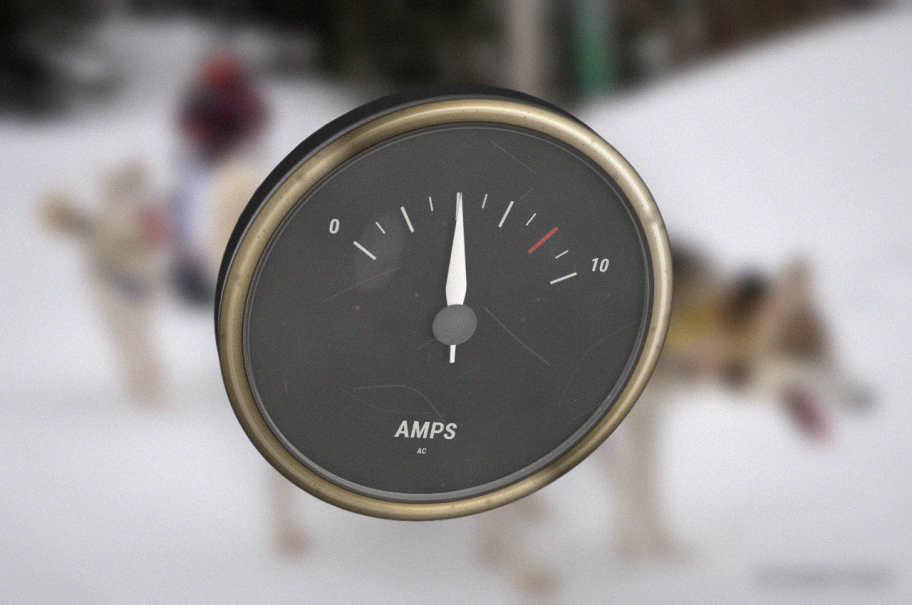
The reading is 4 A
